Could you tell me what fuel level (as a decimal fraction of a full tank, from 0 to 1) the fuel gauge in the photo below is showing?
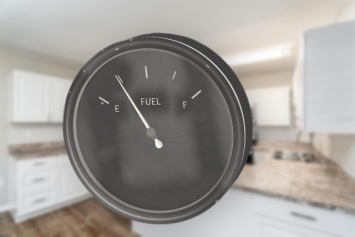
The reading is 0.25
